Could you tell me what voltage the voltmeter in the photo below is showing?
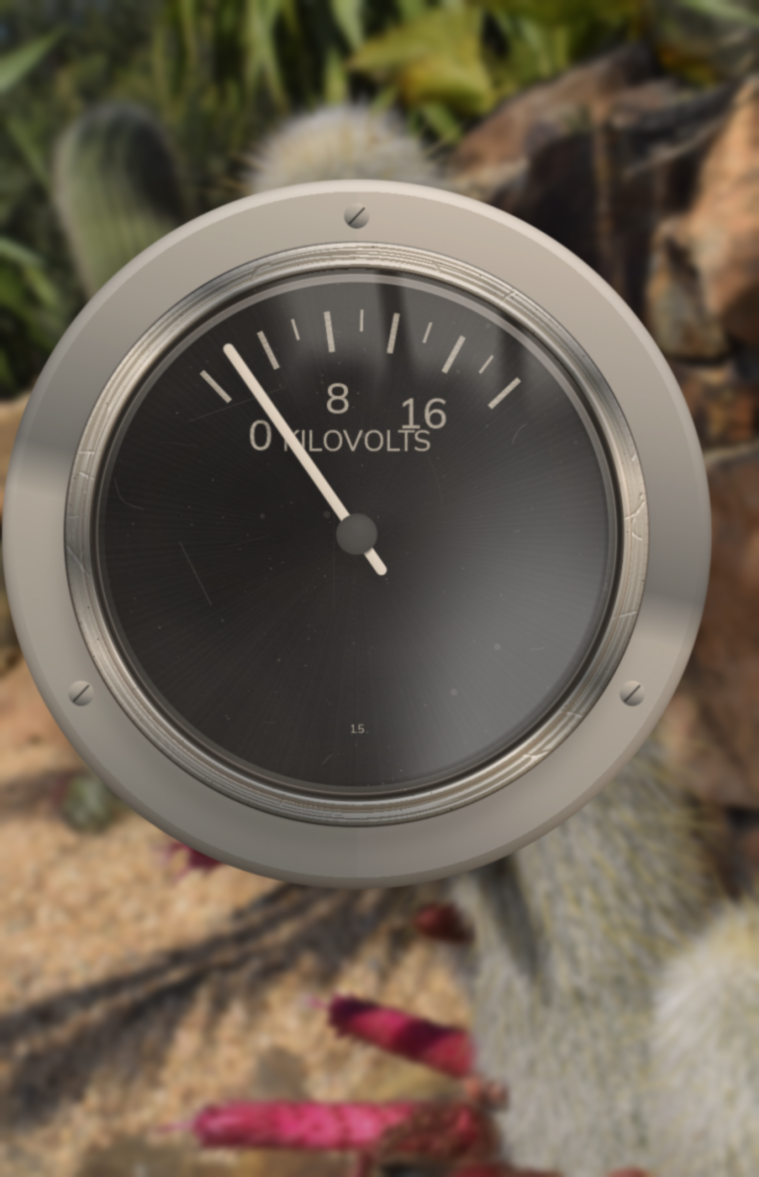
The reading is 2 kV
